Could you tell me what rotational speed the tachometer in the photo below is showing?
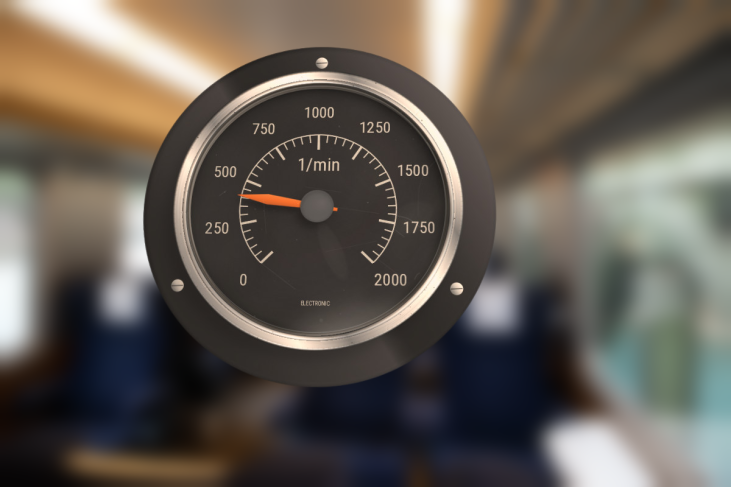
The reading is 400 rpm
